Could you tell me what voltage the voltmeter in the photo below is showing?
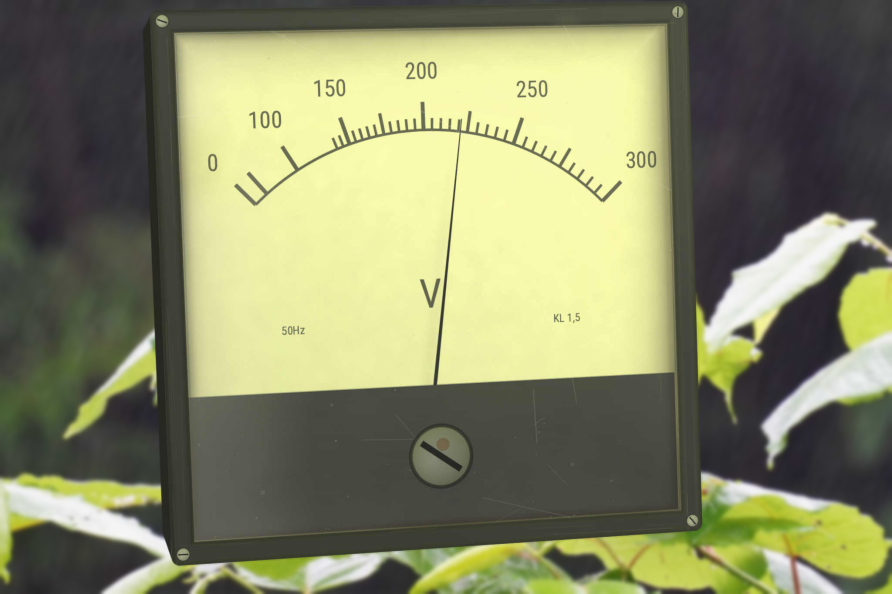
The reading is 220 V
